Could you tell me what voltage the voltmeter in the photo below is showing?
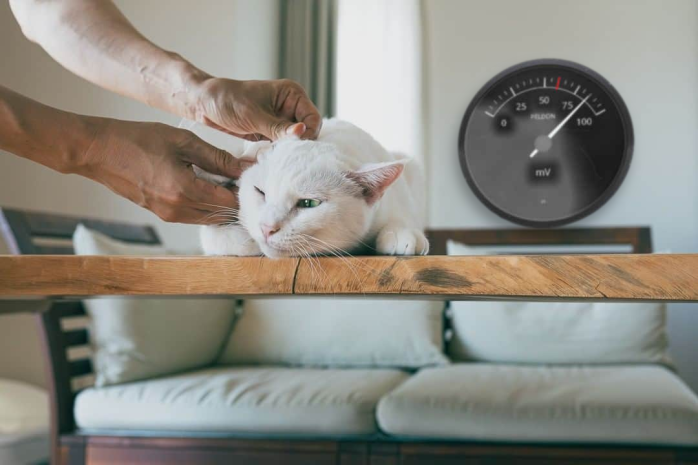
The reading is 85 mV
